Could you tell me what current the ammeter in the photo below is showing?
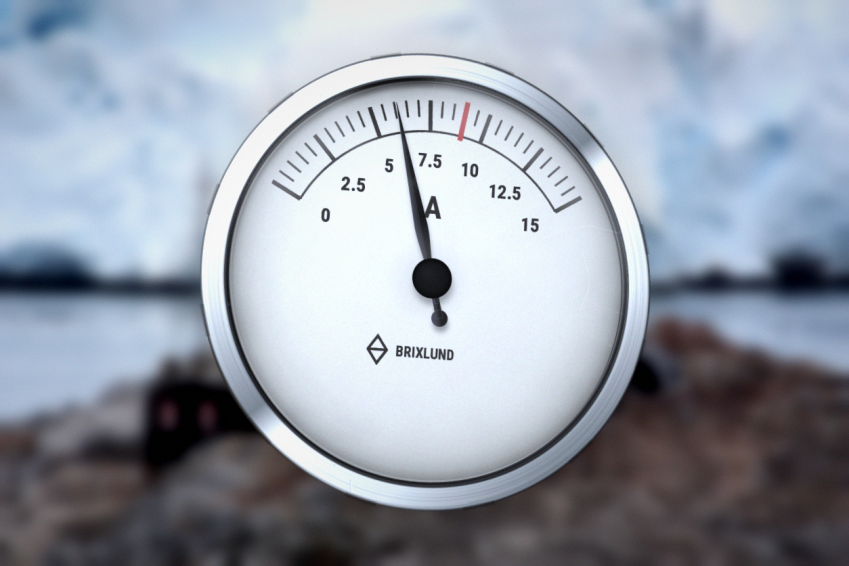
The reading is 6 A
